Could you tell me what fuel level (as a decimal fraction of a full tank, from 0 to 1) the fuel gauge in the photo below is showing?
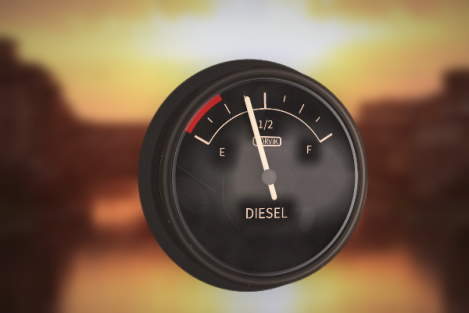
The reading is 0.375
